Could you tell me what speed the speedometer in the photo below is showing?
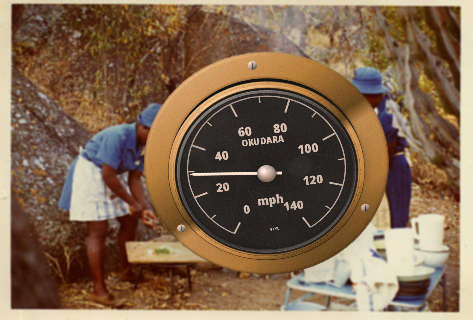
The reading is 30 mph
